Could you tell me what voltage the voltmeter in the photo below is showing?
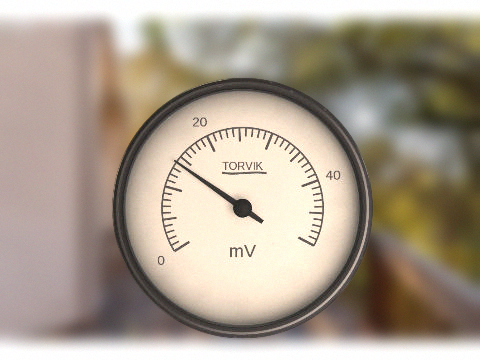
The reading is 14 mV
